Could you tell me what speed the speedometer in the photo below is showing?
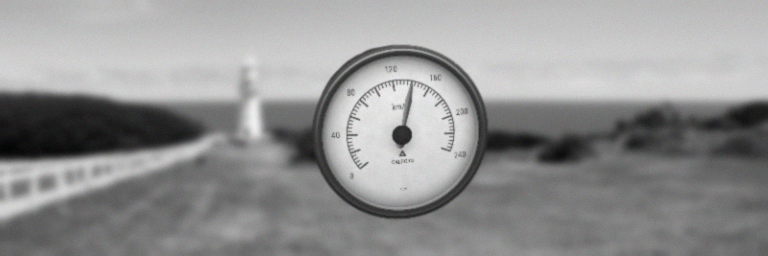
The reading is 140 km/h
